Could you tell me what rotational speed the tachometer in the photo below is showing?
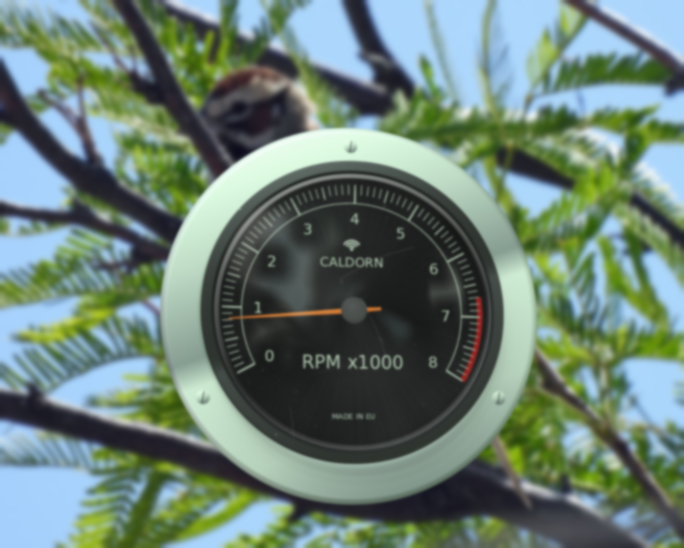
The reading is 800 rpm
